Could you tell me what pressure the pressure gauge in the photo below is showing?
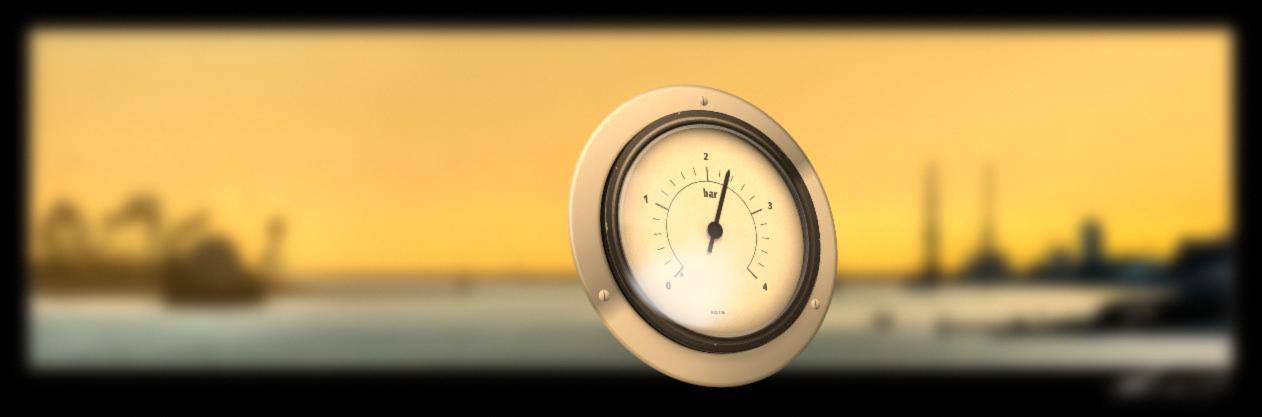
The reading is 2.3 bar
